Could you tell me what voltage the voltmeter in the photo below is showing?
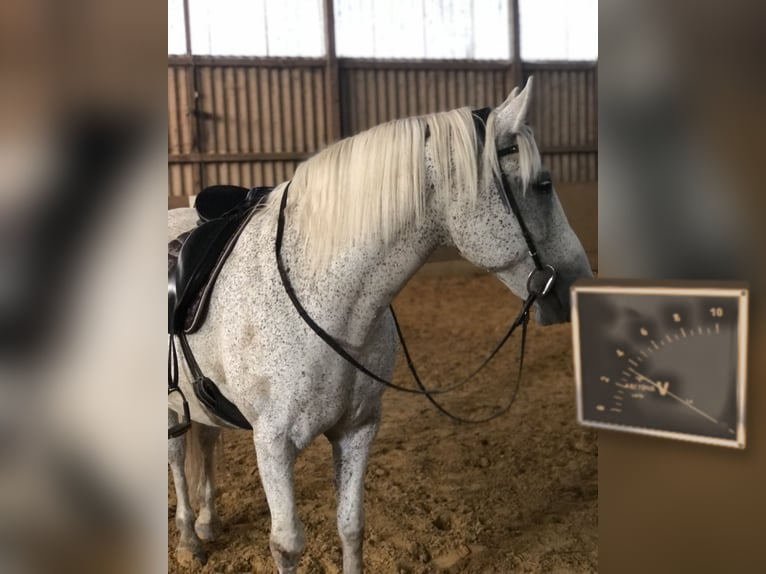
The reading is 3.5 V
